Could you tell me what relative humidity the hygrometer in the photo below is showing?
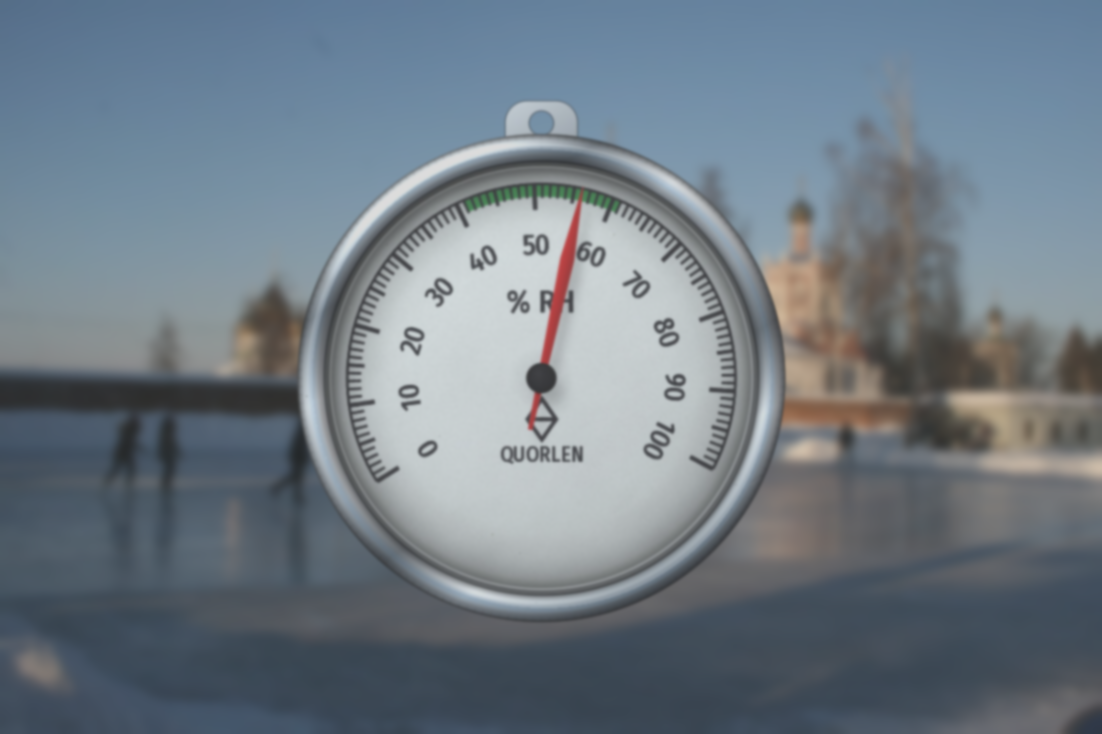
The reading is 56 %
